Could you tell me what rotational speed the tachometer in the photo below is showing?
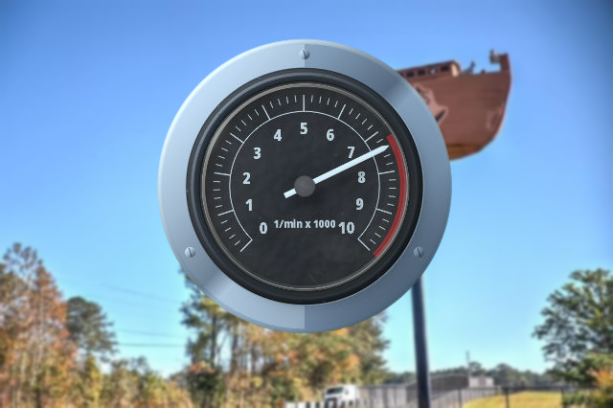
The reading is 7400 rpm
